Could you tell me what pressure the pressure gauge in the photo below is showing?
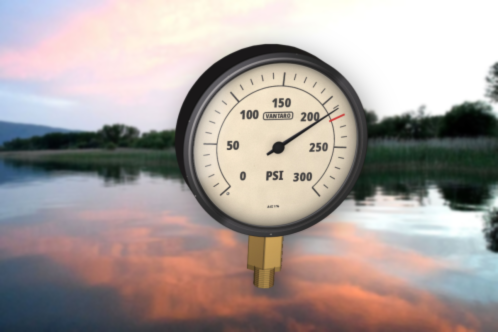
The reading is 210 psi
